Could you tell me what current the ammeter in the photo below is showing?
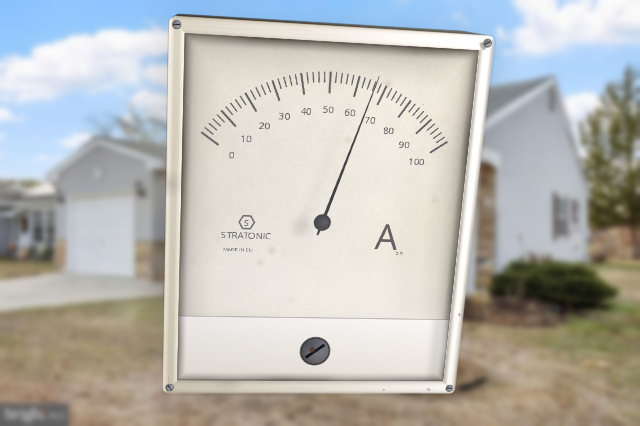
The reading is 66 A
